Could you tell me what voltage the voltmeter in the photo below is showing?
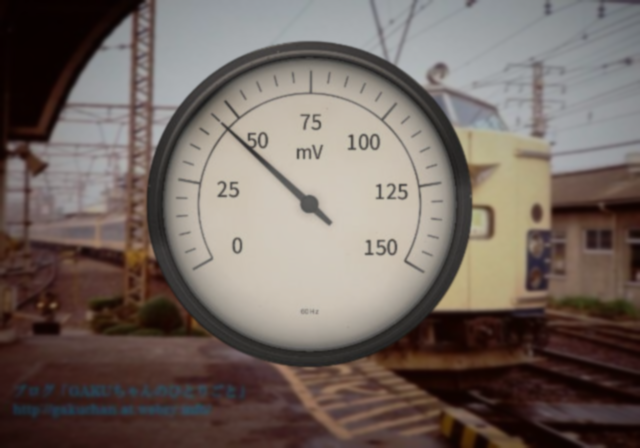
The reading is 45 mV
